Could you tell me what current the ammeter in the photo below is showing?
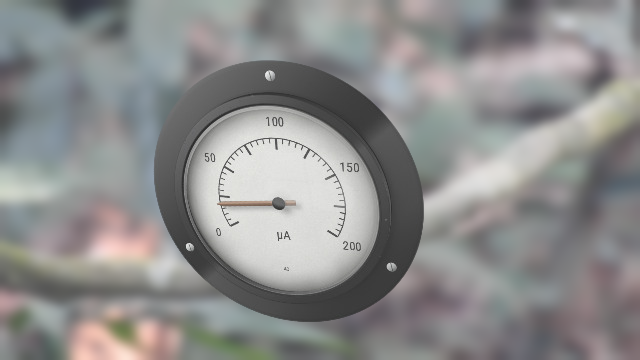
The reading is 20 µA
